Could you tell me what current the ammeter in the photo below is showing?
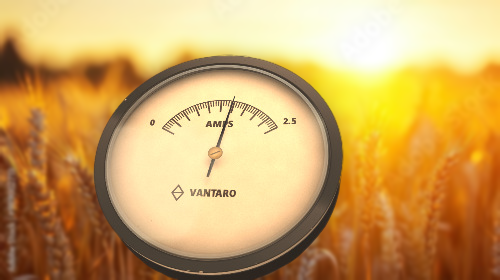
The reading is 1.5 A
